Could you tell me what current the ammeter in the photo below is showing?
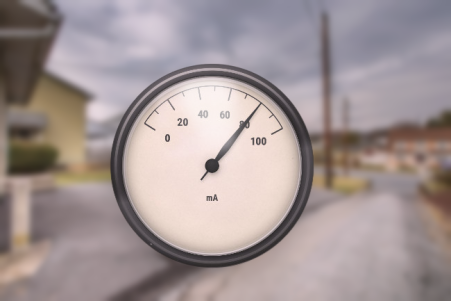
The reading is 80 mA
